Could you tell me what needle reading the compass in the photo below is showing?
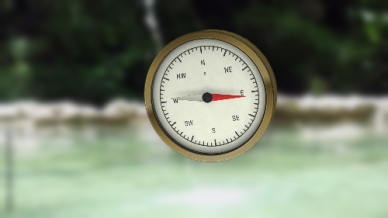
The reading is 95 °
